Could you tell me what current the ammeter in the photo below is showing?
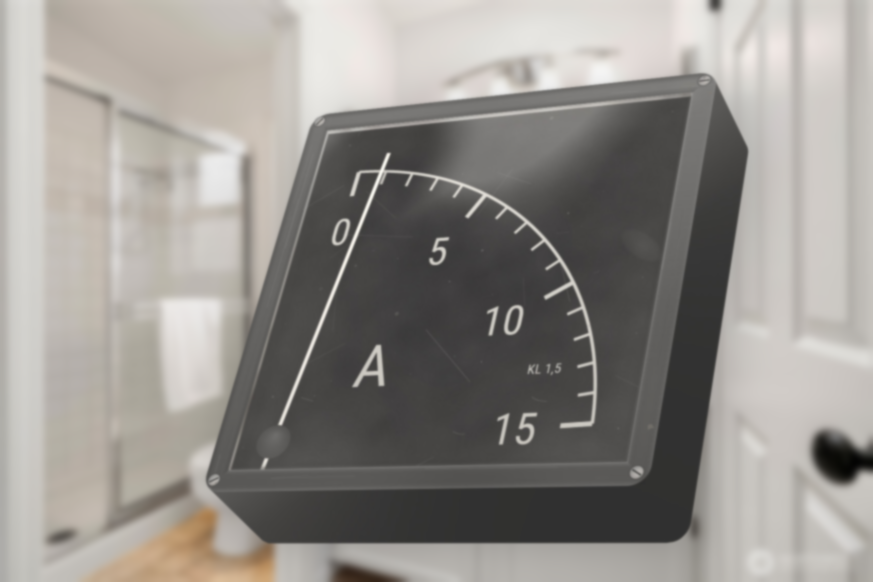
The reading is 1 A
